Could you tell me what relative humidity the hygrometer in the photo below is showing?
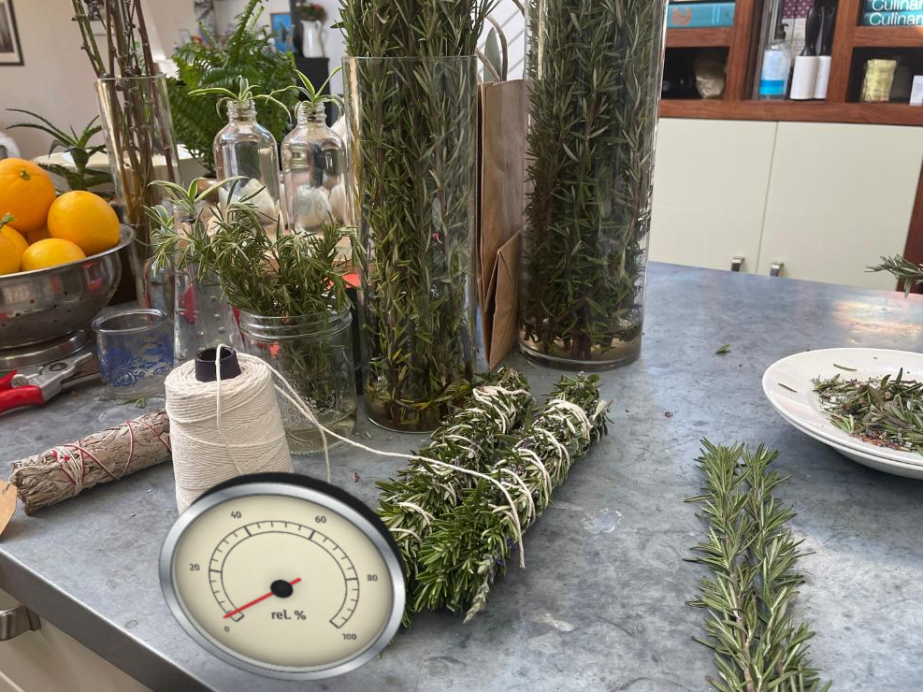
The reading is 4 %
